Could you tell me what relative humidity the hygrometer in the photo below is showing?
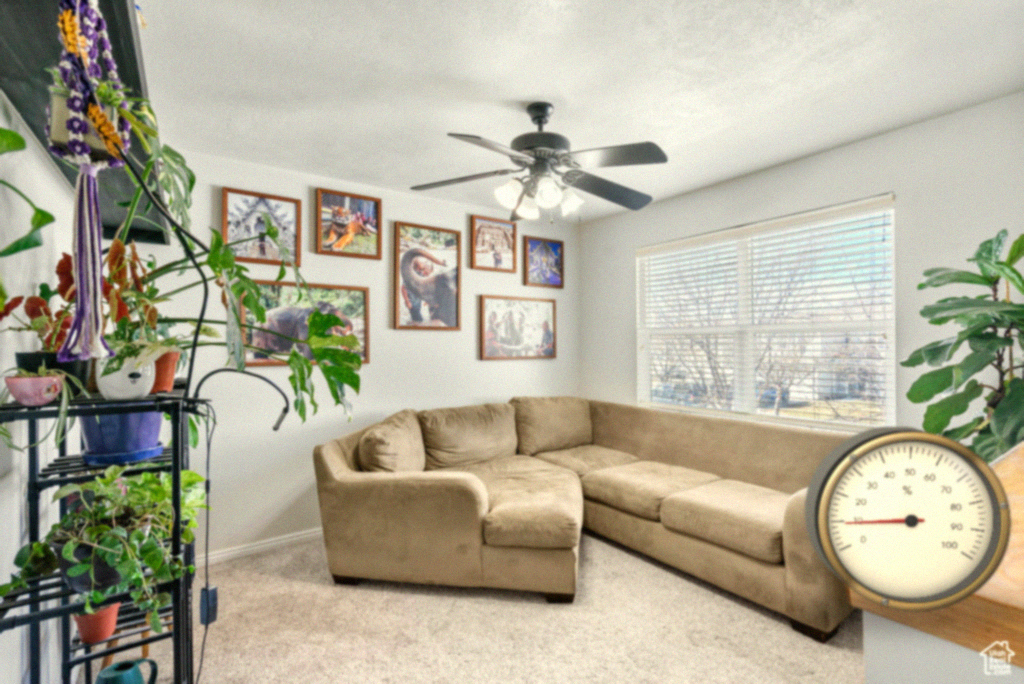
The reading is 10 %
